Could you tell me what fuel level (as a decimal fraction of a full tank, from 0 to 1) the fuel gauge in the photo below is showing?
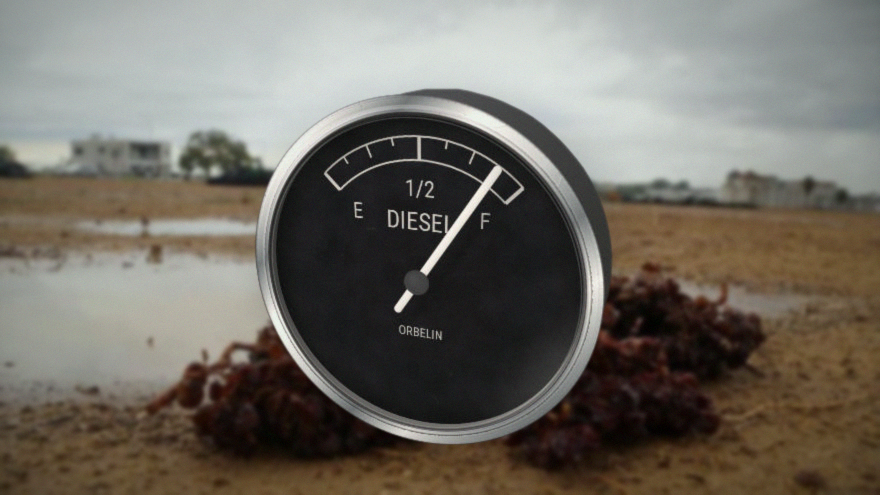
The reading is 0.875
